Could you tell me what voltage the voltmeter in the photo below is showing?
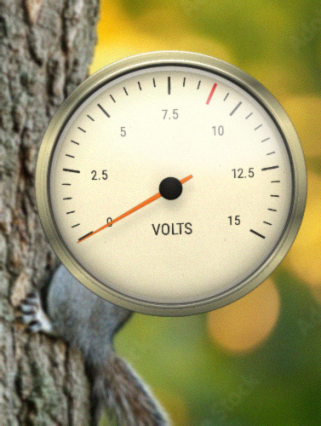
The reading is 0 V
